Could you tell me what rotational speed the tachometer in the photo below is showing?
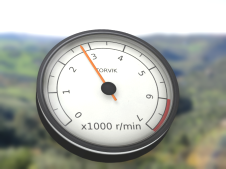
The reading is 2750 rpm
